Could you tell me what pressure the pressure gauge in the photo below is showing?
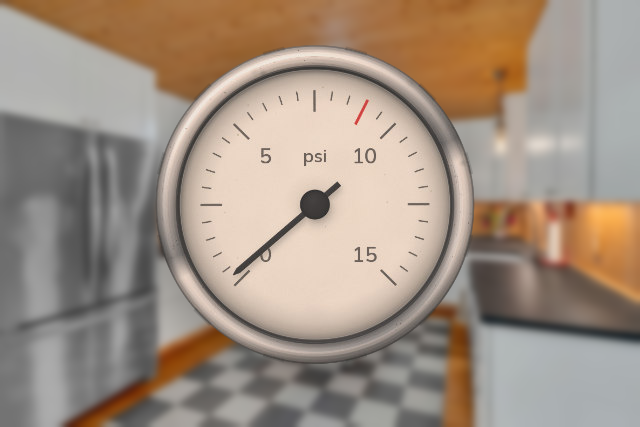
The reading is 0.25 psi
